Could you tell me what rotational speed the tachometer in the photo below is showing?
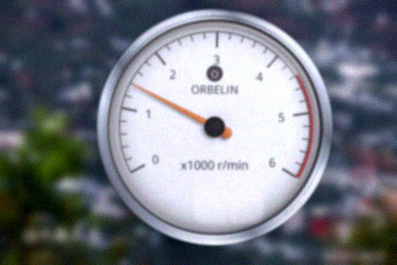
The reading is 1400 rpm
